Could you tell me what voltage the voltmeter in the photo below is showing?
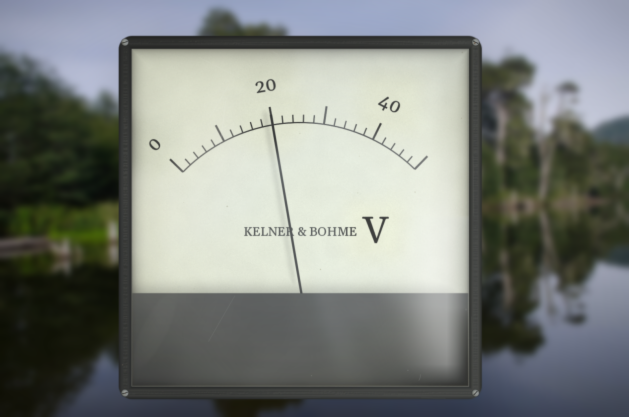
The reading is 20 V
